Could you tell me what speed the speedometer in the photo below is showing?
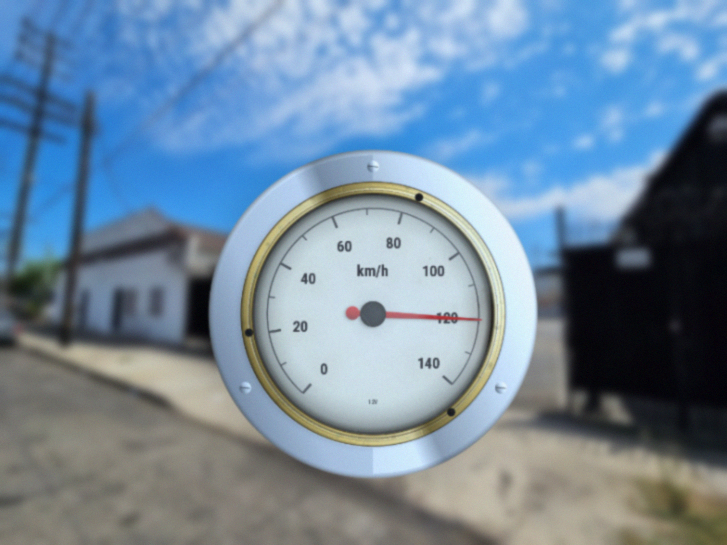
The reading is 120 km/h
